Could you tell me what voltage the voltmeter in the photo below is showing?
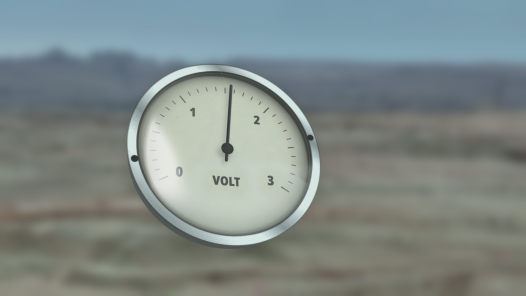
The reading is 1.55 V
